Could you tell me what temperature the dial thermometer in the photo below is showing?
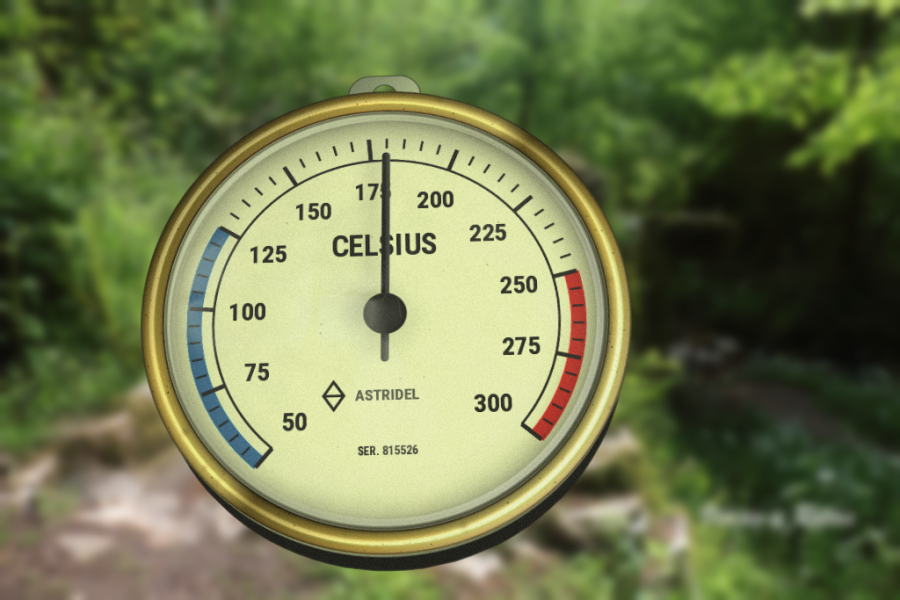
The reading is 180 °C
